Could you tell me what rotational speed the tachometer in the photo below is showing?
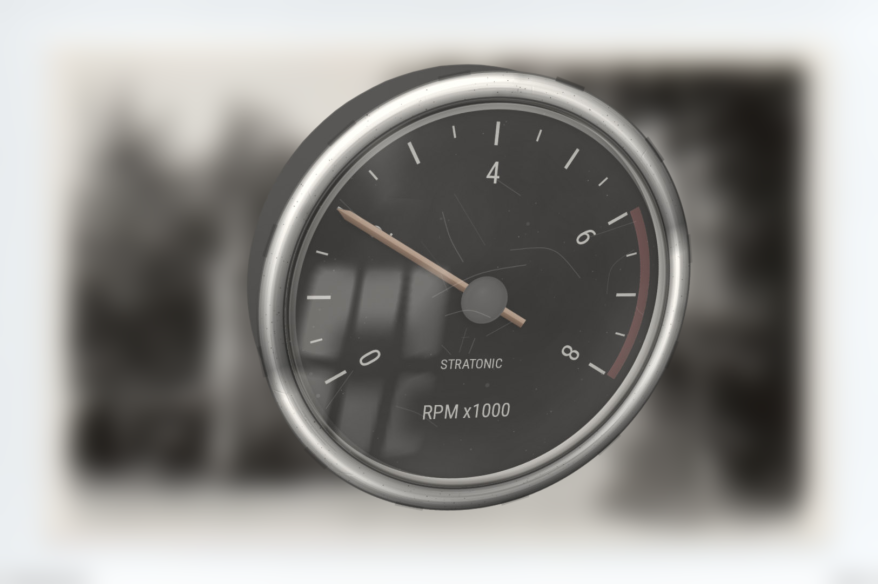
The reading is 2000 rpm
